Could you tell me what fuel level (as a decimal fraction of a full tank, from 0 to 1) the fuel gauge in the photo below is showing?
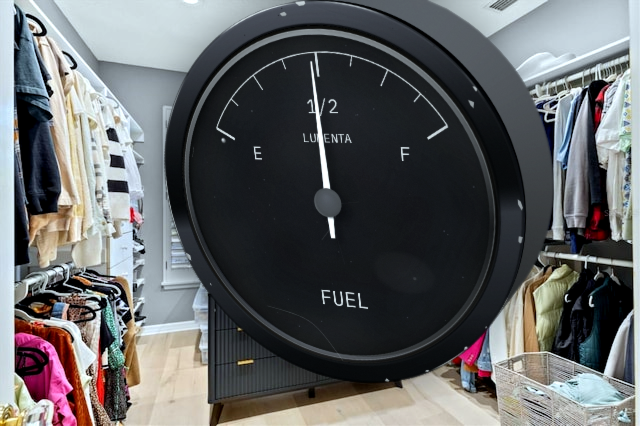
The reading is 0.5
